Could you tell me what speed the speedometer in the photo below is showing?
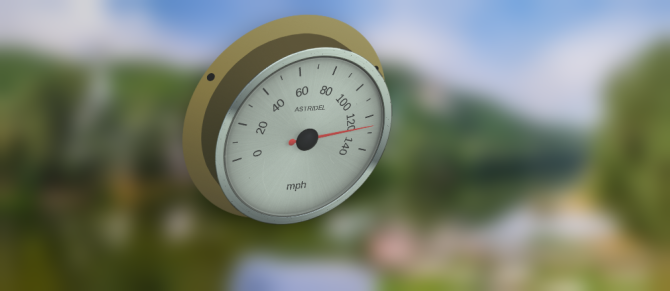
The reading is 125 mph
